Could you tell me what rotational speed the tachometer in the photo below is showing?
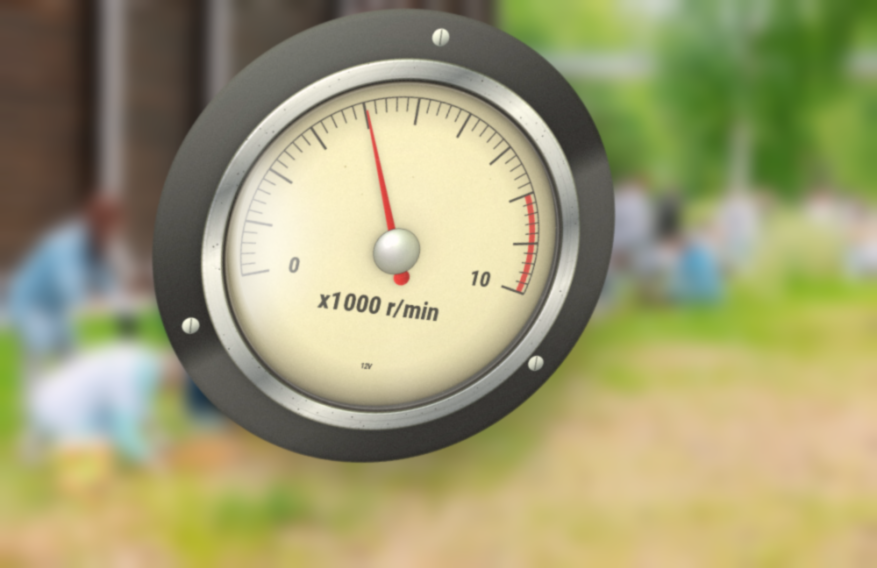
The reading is 4000 rpm
